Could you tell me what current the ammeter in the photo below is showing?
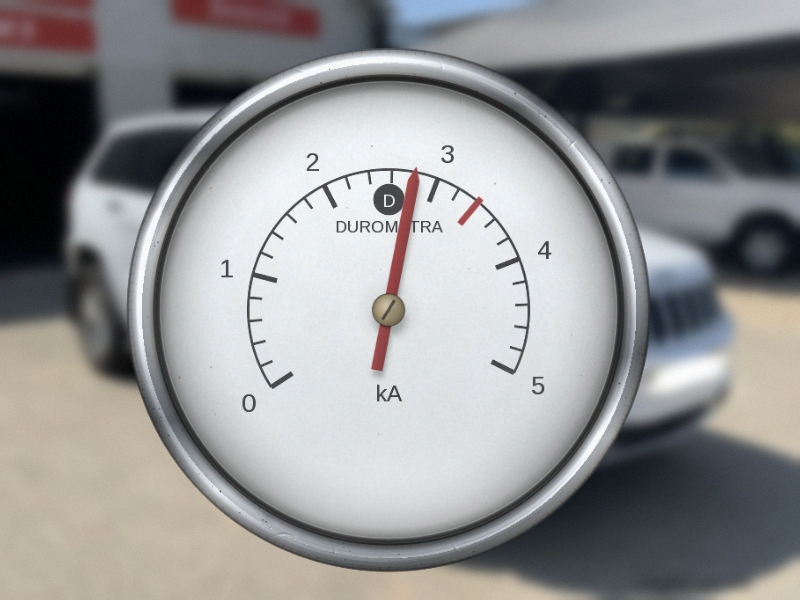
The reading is 2.8 kA
